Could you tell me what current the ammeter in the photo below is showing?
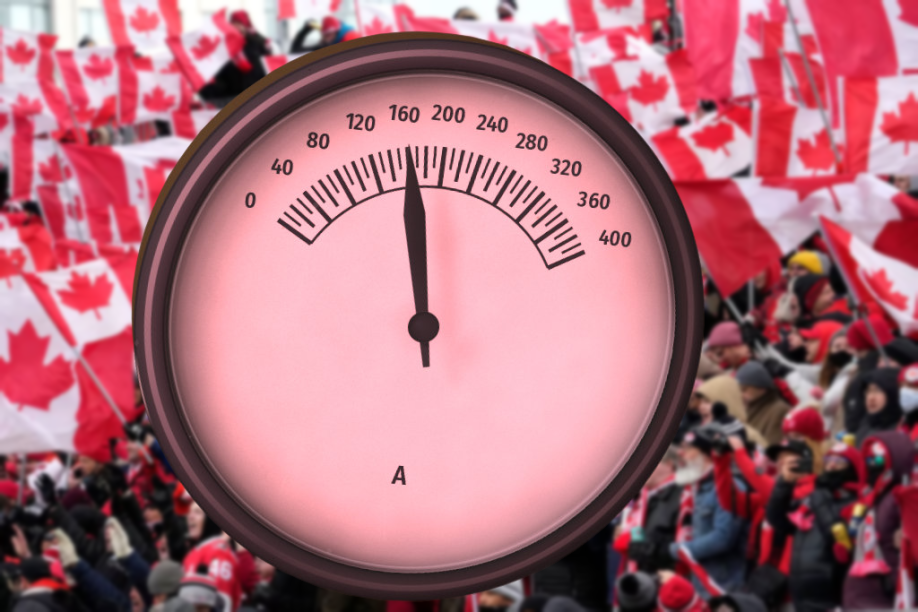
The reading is 160 A
